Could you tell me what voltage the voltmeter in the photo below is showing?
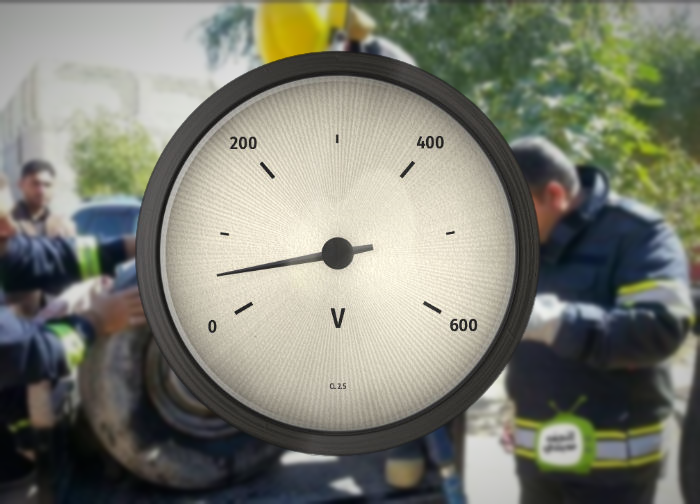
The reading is 50 V
